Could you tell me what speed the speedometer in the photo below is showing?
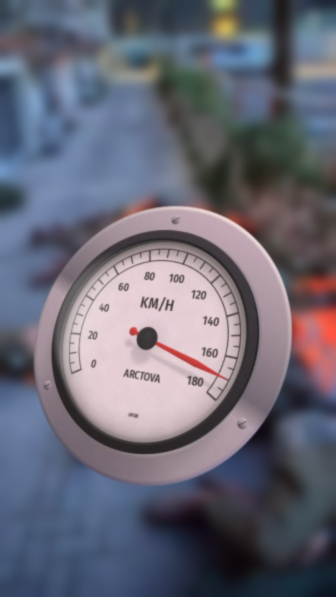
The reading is 170 km/h
